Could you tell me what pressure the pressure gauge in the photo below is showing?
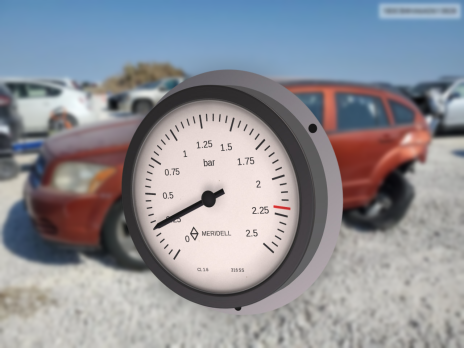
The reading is 0.25 bar
